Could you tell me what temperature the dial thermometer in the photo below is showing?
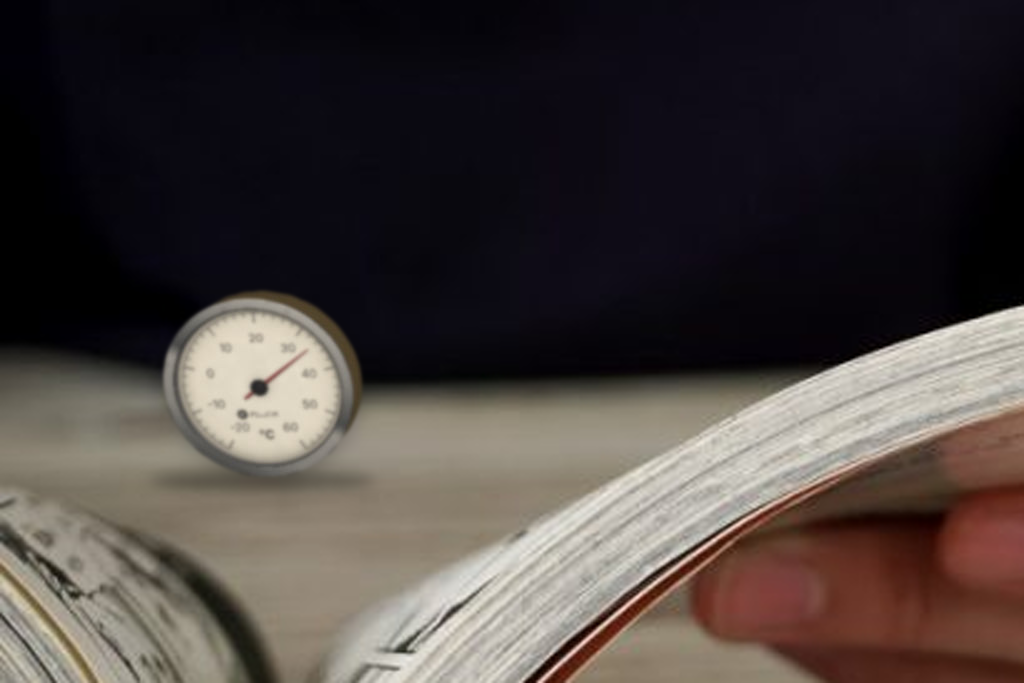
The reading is 34 °C
